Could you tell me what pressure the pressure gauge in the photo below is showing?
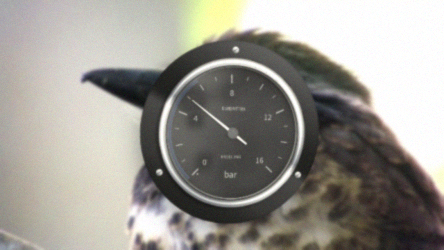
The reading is 5 bar
